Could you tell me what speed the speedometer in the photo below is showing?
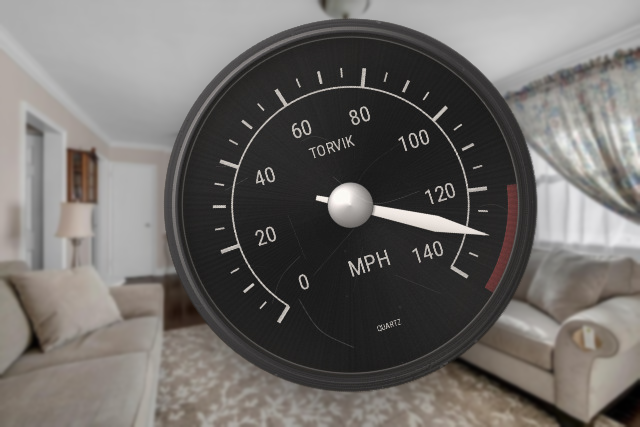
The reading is 130 mph
